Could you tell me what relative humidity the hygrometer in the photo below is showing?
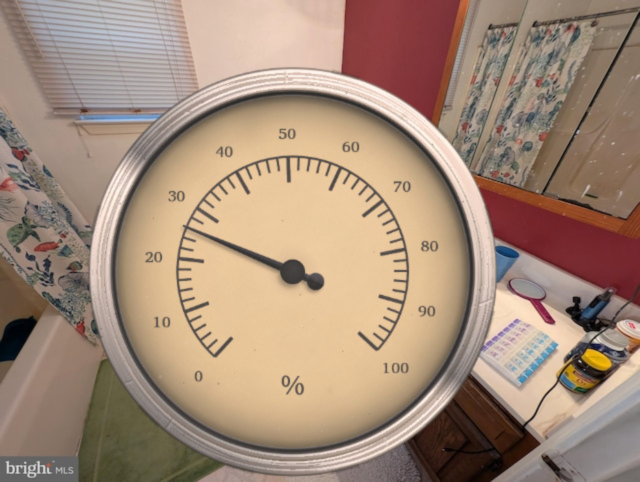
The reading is 26 %
